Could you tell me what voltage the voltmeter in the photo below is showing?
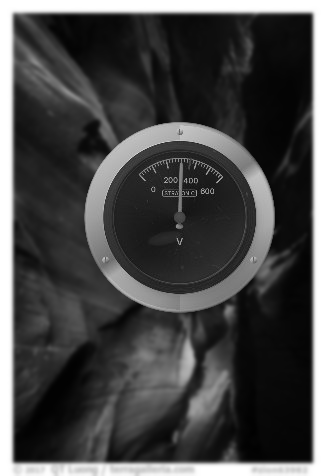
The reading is 300 V
